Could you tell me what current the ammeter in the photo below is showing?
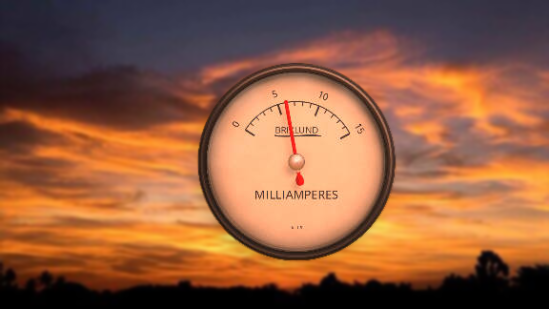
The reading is 6 mA
